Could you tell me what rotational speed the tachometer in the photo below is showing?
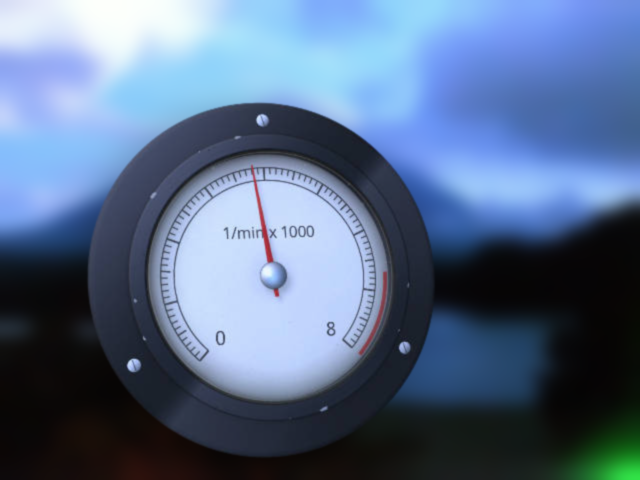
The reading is 3800 rpm
